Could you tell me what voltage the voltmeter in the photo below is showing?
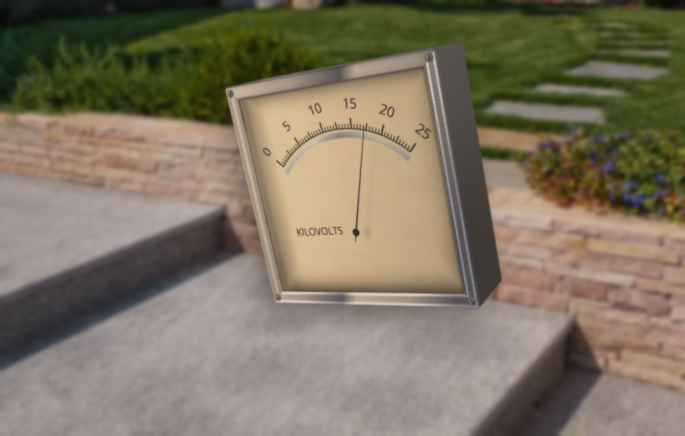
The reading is 17.5 kV
